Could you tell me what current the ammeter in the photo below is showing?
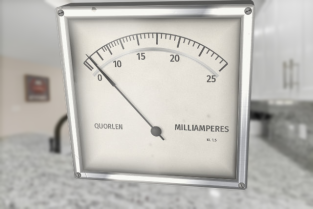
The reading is 5 mA
